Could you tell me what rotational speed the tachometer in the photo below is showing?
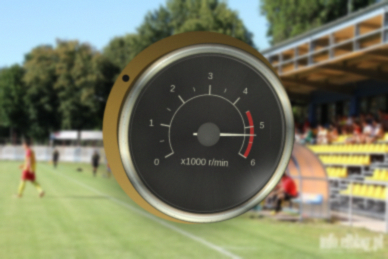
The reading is 5250 rpm
